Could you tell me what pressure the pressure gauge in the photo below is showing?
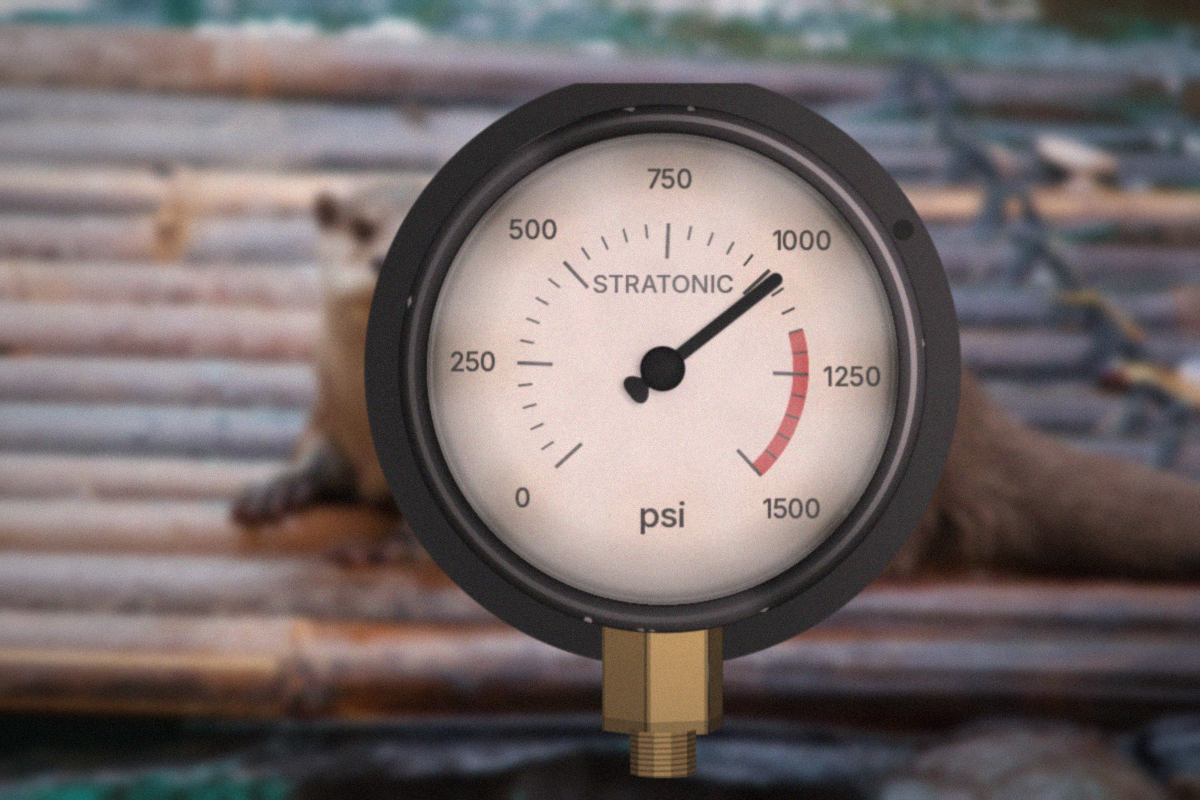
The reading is 1025 psi
